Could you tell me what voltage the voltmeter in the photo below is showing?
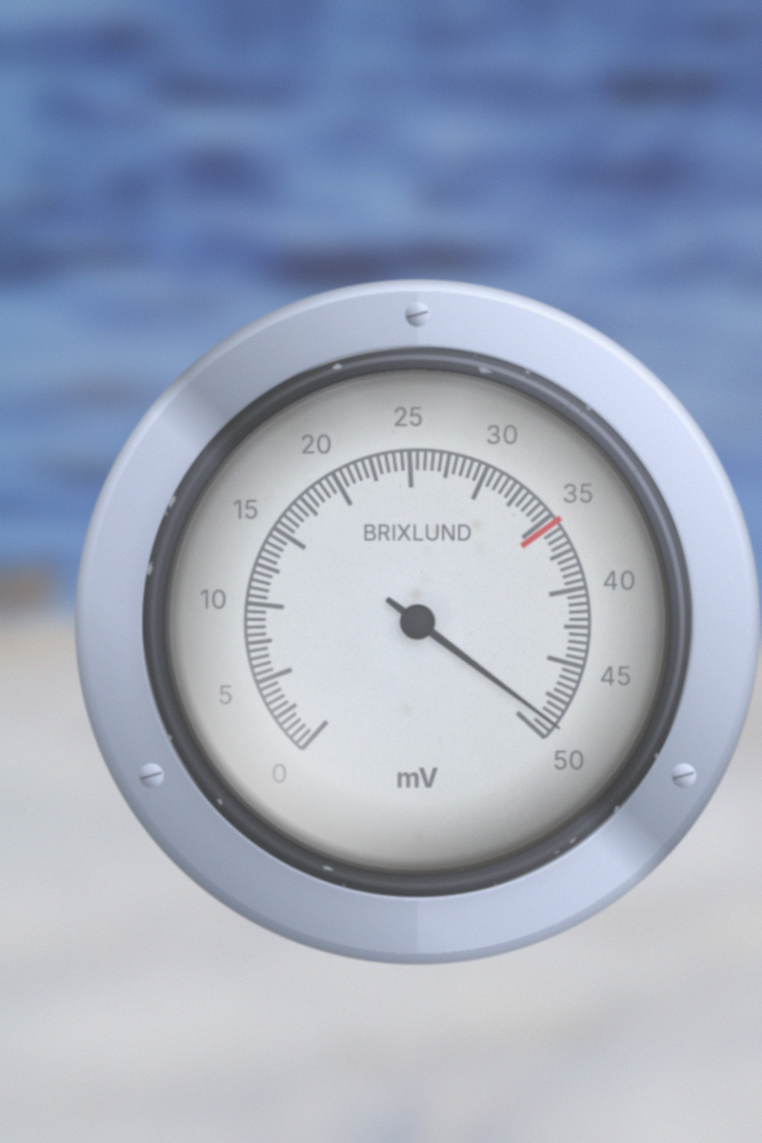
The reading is 49 mV
